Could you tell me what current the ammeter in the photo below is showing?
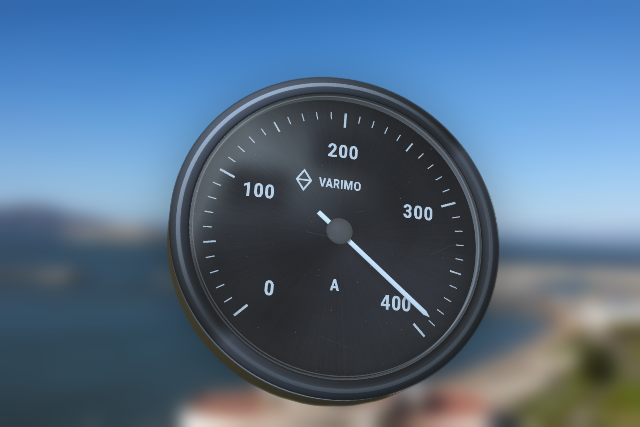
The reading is 390 A
